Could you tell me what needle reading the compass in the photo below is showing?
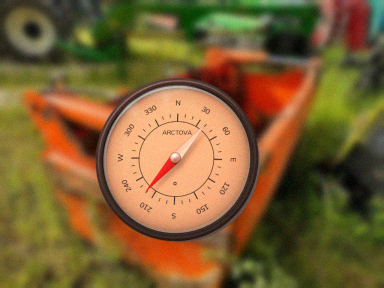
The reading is 220 °
